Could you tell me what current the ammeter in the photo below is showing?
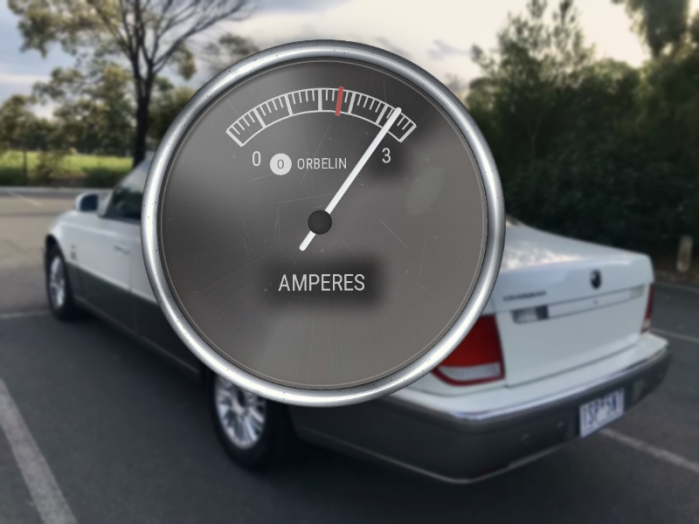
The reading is 2.7 A
